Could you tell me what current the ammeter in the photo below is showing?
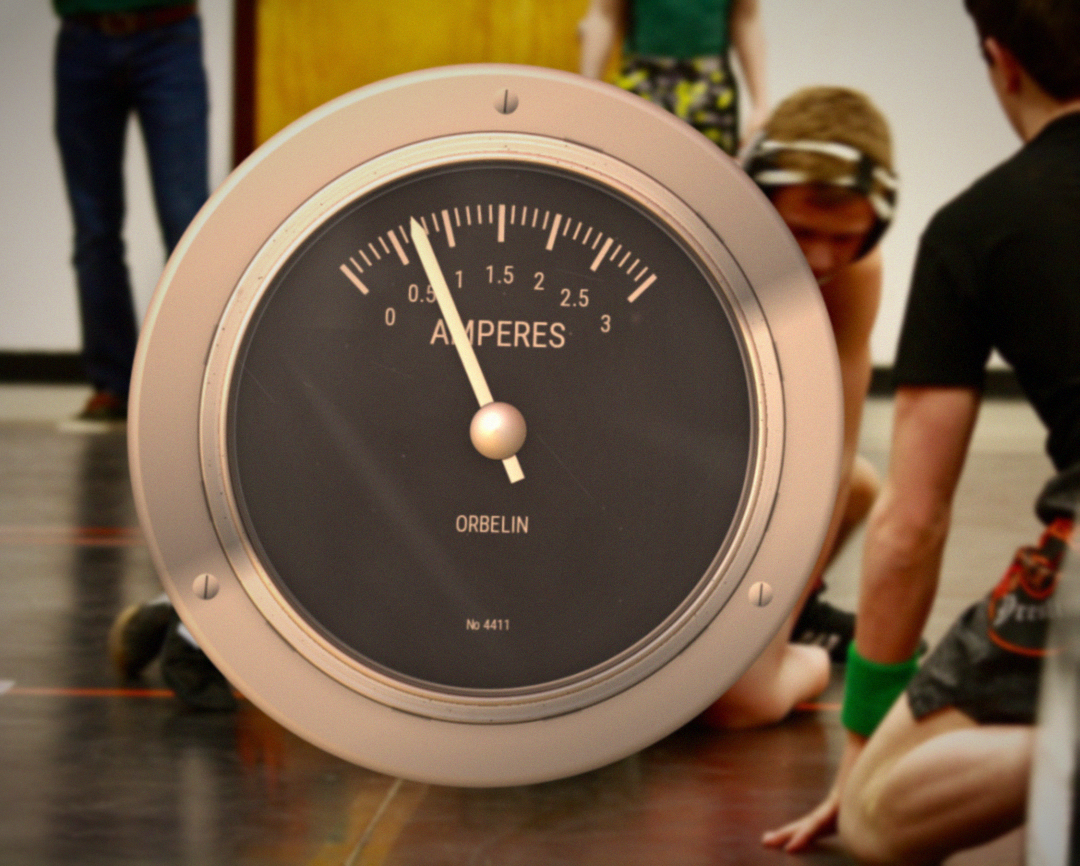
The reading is 0.7 A
